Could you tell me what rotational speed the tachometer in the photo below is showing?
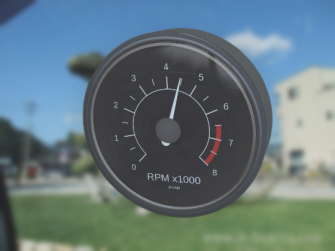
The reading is 4500 rpm
